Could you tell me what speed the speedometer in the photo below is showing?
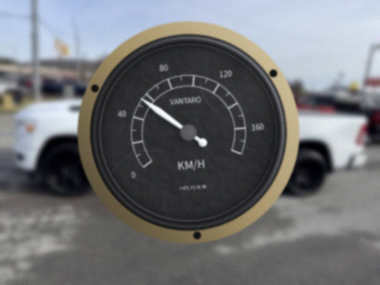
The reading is 55 km/h
